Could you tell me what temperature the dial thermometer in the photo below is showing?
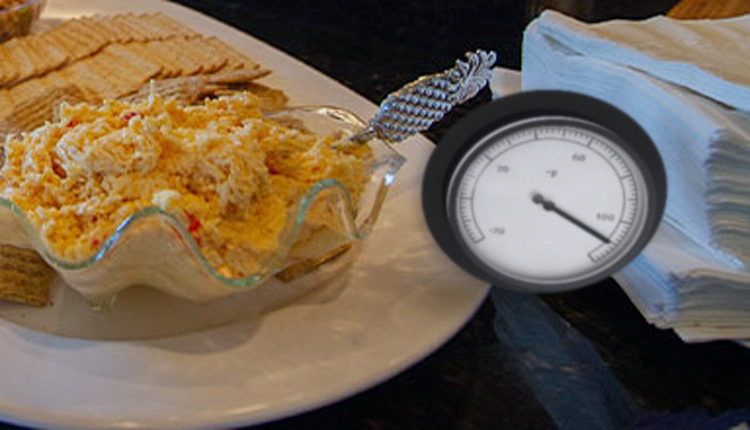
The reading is 110 °F
